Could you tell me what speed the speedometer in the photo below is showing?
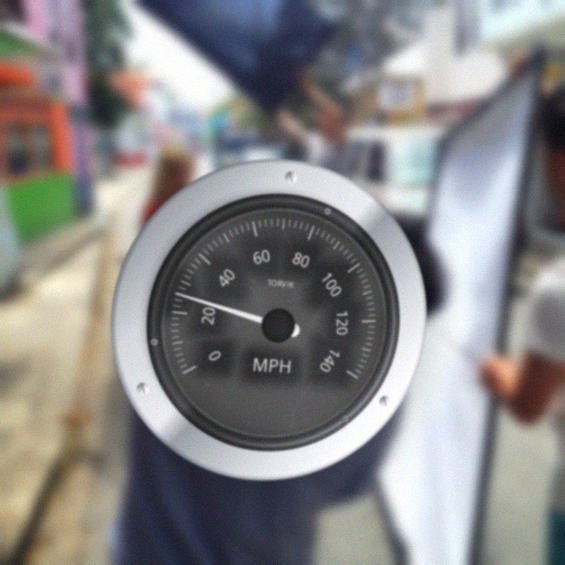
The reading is 26 mph
